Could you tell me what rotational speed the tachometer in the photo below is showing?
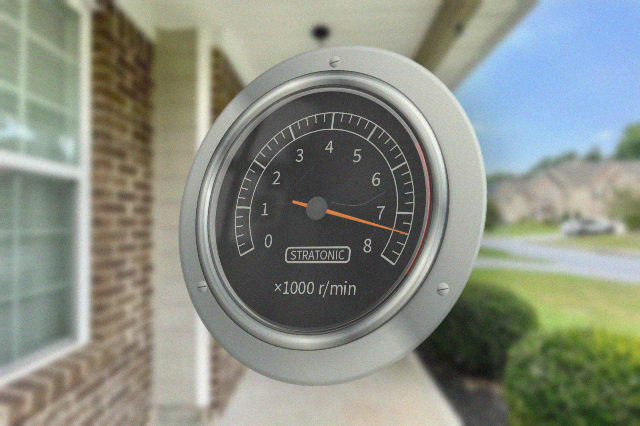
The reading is 7400 rpm
